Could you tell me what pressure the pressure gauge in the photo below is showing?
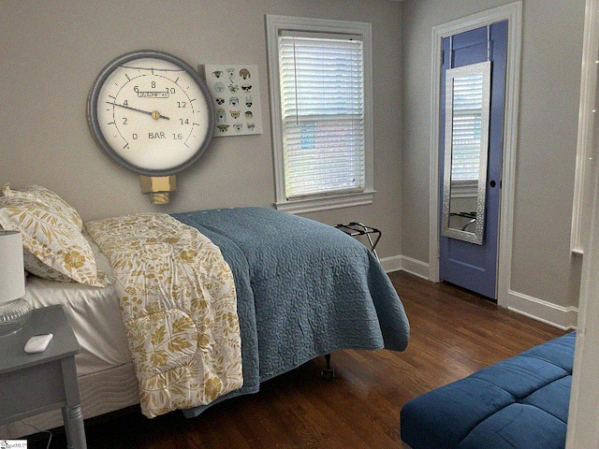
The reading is 3.5 bar
